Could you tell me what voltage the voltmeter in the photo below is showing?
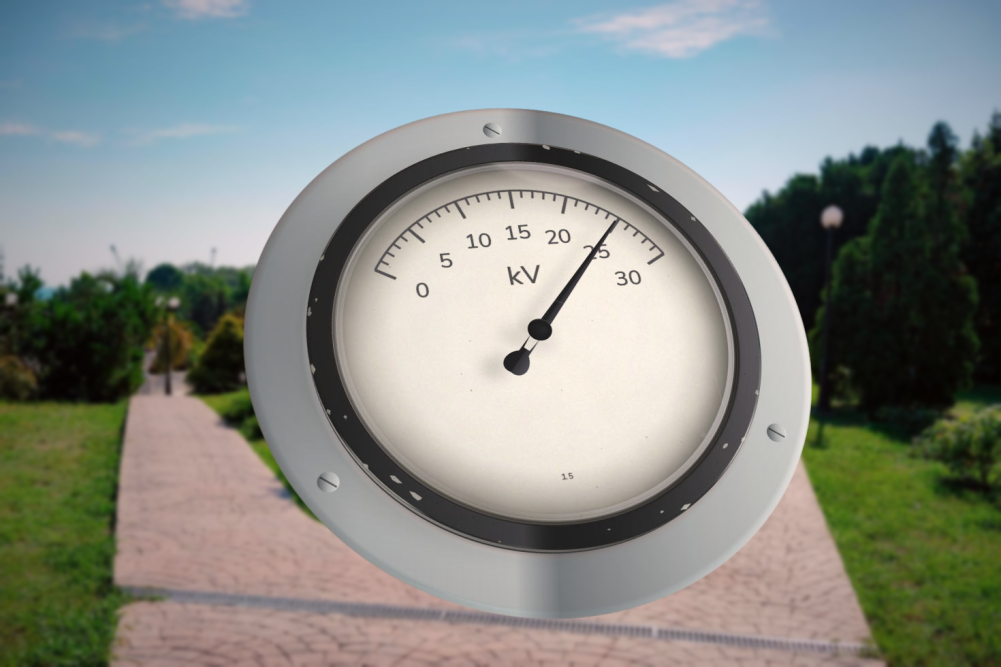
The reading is 25 kV
